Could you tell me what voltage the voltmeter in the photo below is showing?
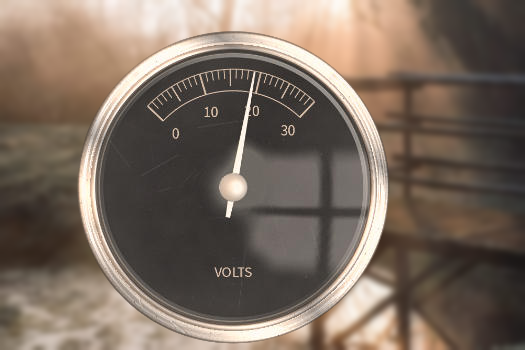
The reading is 19 V
